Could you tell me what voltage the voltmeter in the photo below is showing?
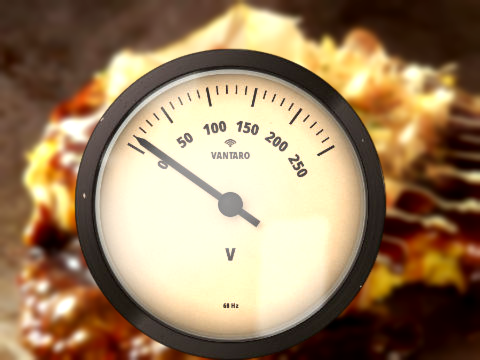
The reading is 10 V
